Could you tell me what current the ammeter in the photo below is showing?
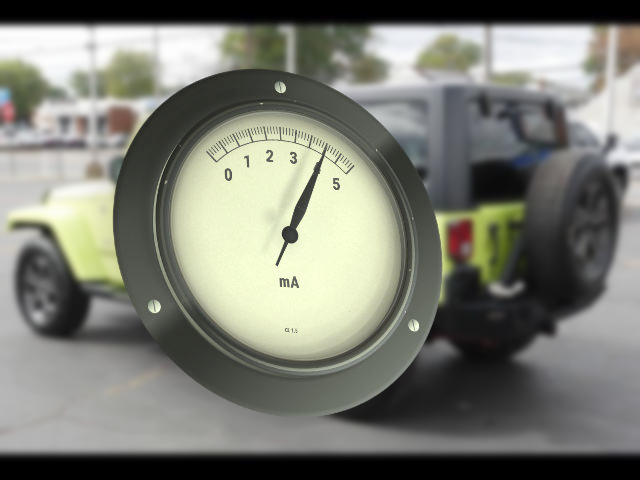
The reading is 4 mA
